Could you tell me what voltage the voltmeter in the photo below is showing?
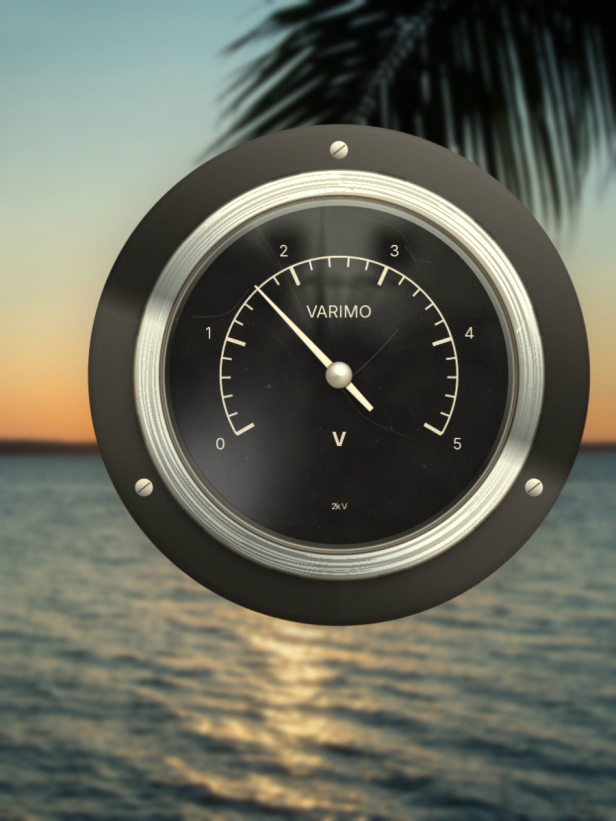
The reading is 1.6 V
